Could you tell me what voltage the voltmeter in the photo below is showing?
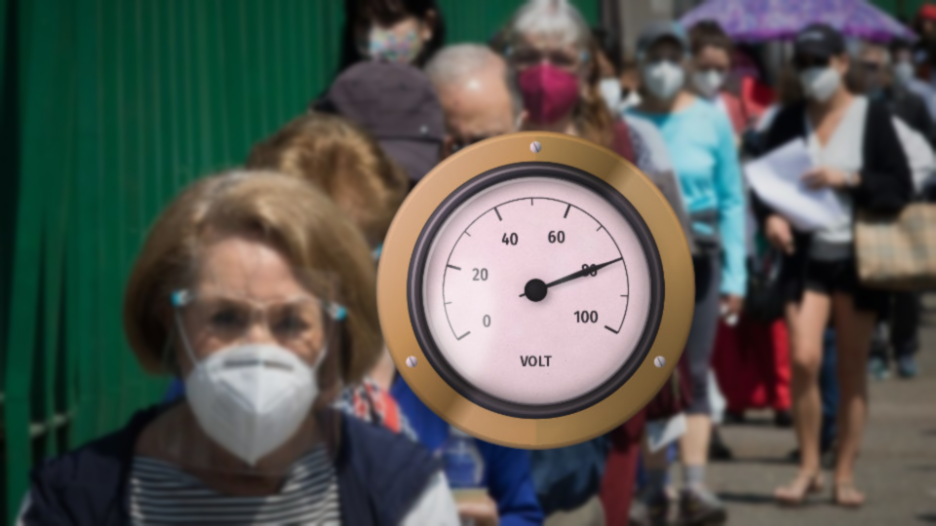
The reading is 80 V
